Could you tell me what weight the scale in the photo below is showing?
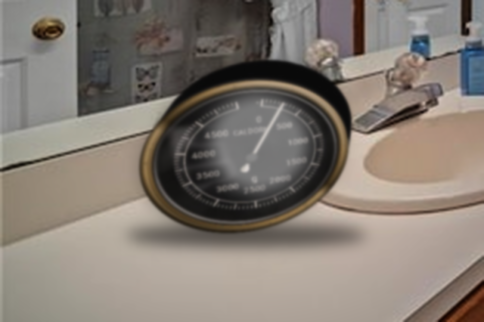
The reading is 250 g
